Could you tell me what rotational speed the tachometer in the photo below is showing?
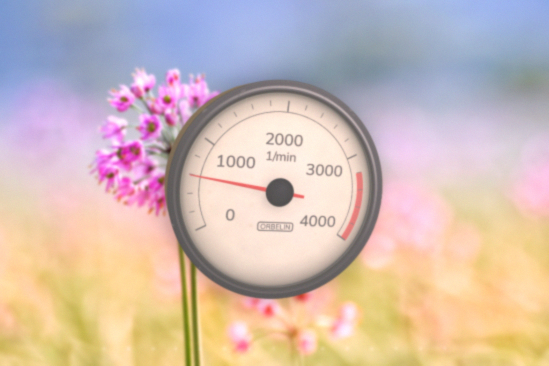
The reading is 600 rpm
